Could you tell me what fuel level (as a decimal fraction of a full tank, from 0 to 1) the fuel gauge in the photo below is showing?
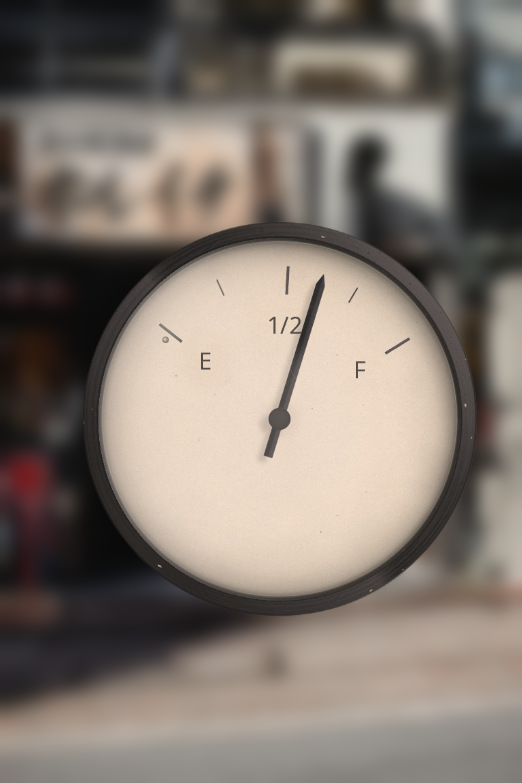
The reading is 0.625
